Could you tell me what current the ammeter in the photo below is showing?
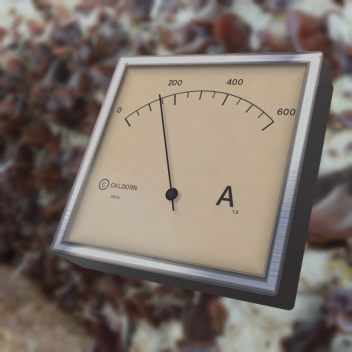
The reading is 150 A
